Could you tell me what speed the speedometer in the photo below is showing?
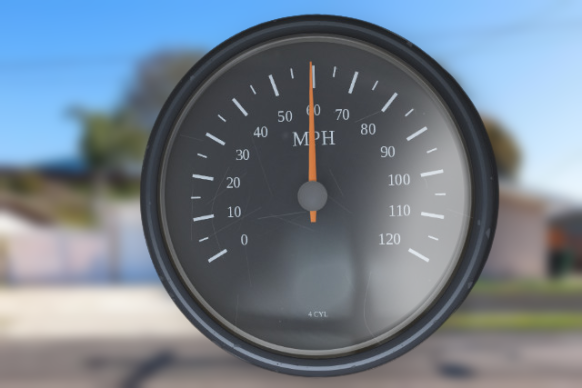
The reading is 60 mph
